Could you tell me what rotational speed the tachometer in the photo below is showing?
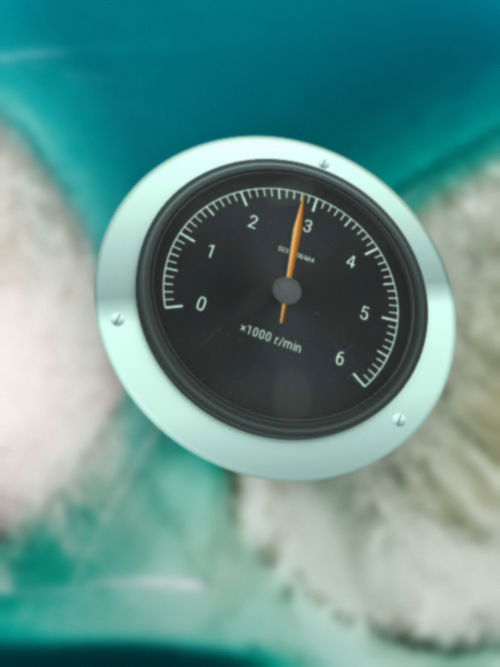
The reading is 2800 rpm
